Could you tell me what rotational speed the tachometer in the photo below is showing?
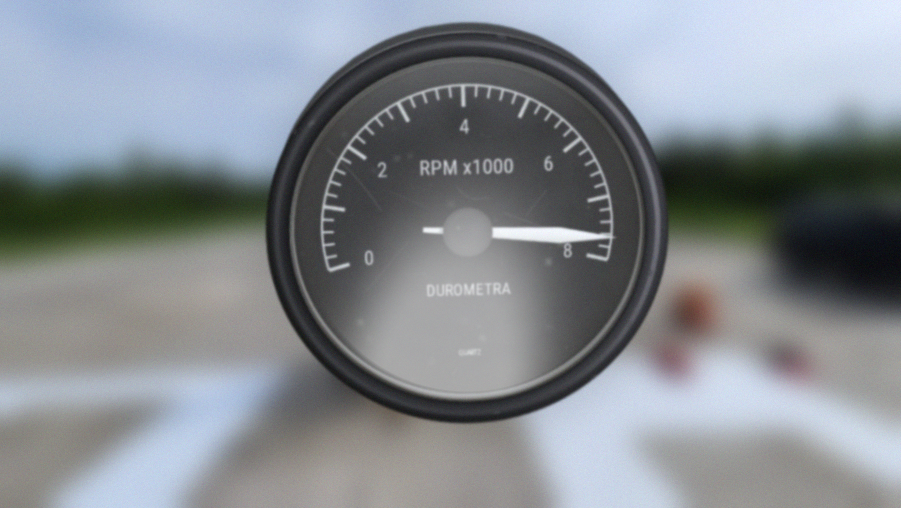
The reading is 7600 rpm
